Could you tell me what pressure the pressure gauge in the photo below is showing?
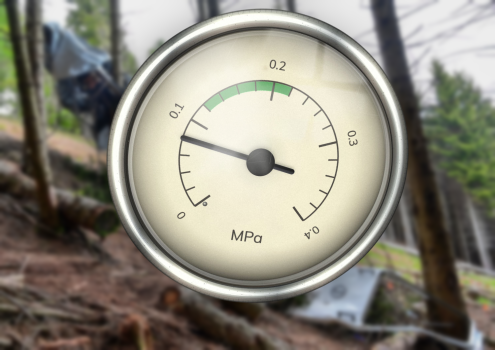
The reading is 0.08 MPa
